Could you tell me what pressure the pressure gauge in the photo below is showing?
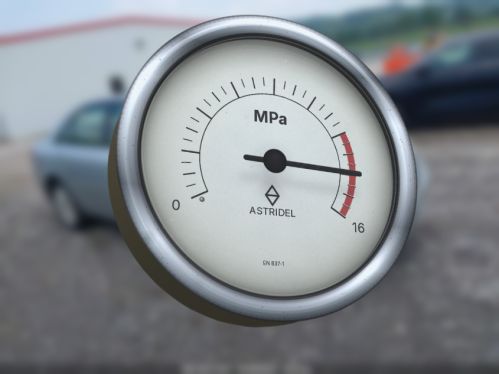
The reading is 14 MPa
